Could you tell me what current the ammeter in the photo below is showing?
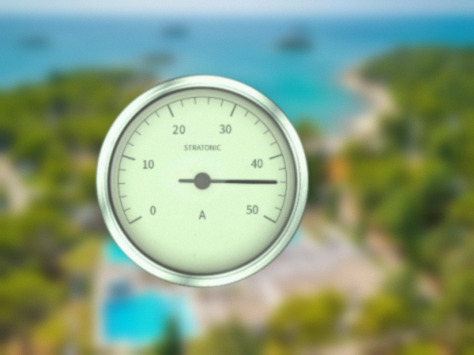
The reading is 44 A
